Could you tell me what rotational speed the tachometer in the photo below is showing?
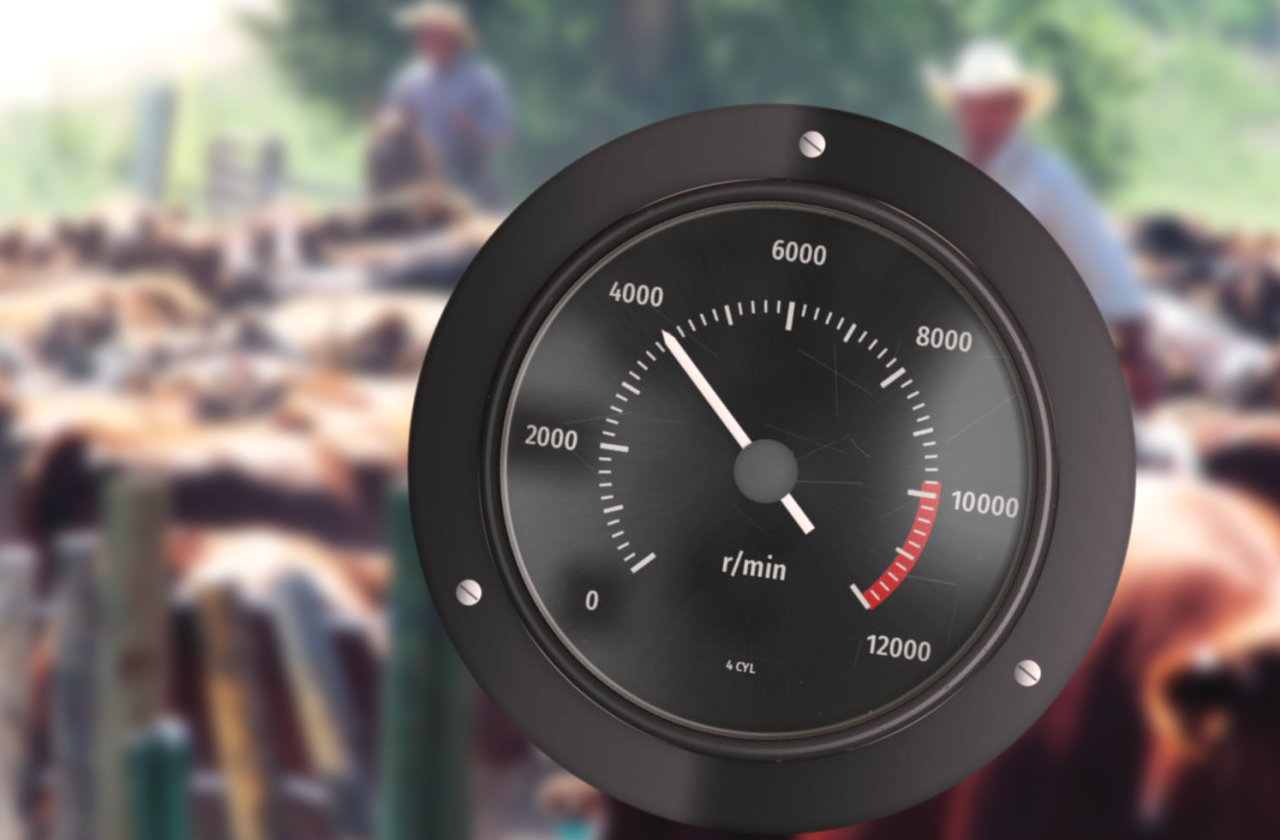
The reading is 4000 rpm
